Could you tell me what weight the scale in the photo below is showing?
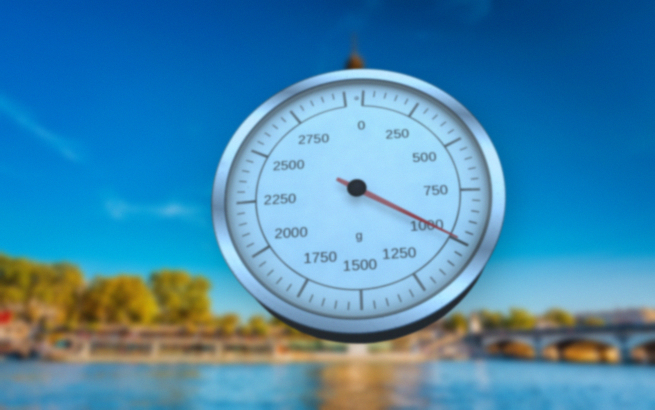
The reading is 1000 g
